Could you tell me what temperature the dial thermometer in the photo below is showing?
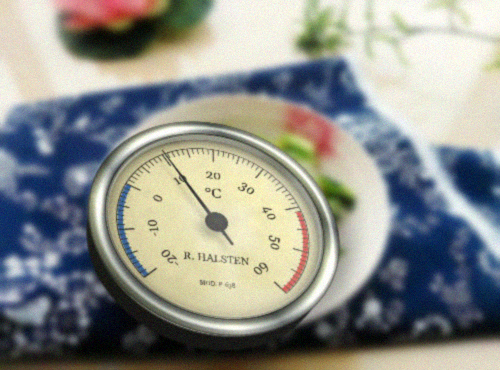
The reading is 10 °C
